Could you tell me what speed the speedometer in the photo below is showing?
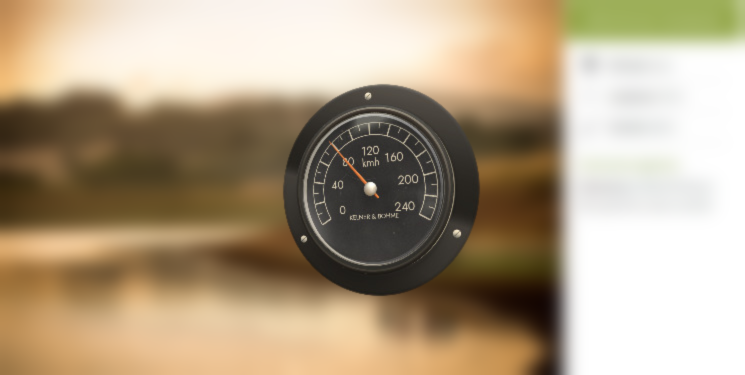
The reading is 80 km/h
